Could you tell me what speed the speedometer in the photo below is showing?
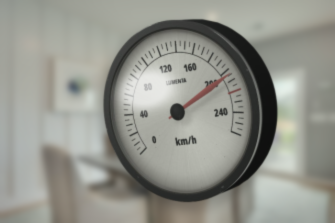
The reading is 205 km/h
